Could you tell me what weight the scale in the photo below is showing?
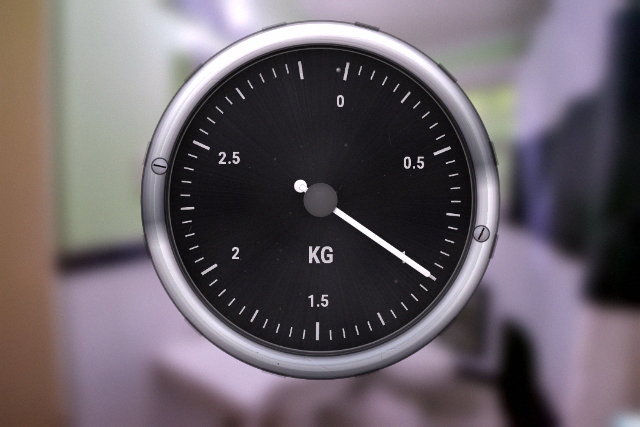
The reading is 1 kg
